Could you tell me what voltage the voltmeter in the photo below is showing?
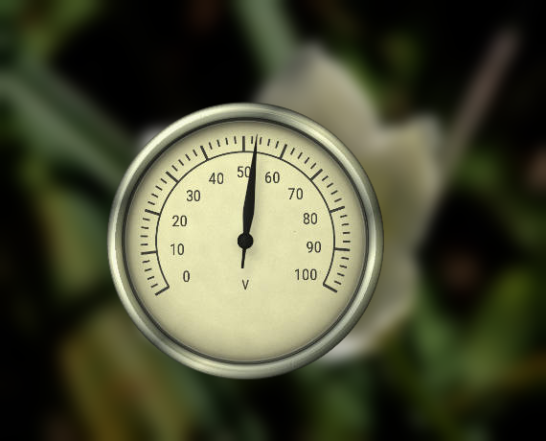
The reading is 53 V
